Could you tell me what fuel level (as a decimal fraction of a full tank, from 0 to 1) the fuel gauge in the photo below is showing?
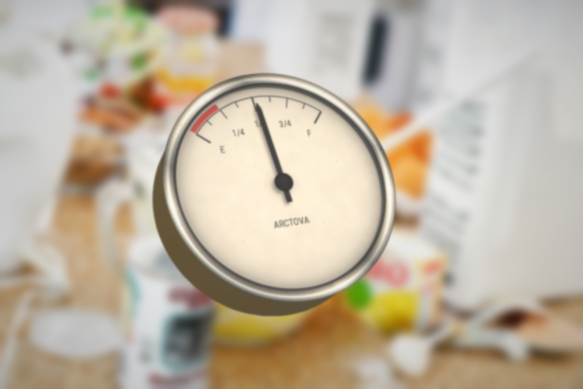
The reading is 0.5
